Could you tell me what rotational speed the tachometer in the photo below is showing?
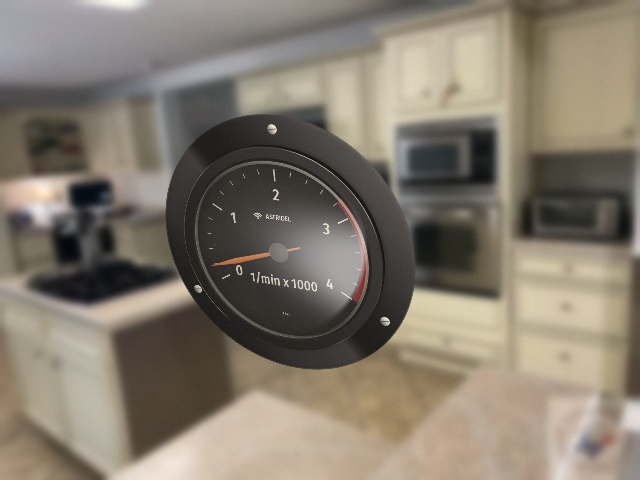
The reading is 200 rpm
